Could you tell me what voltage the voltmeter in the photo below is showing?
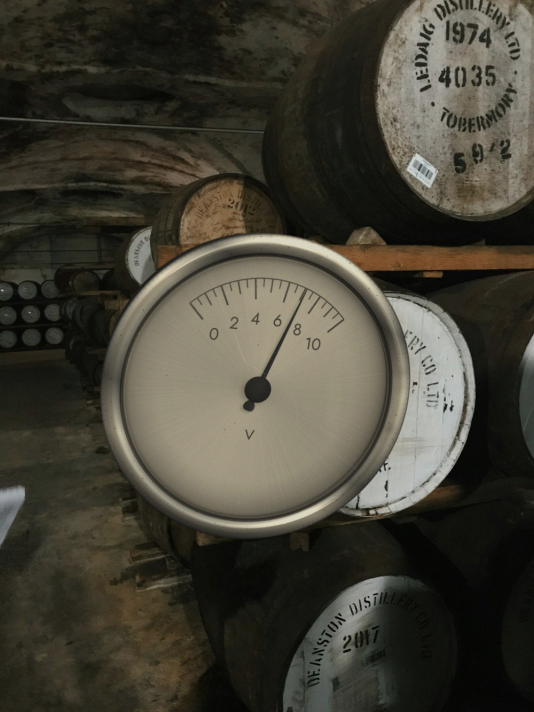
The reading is 7 V
